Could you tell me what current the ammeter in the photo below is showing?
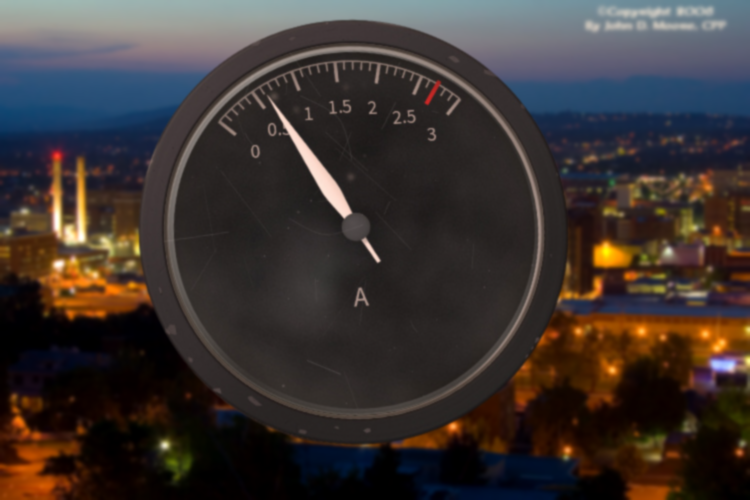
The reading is 0.6 A
